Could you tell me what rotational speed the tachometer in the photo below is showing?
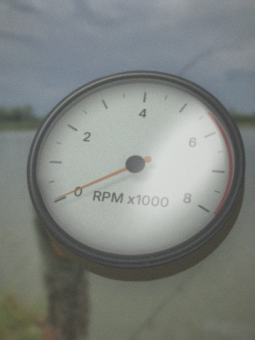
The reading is 0 rpm
